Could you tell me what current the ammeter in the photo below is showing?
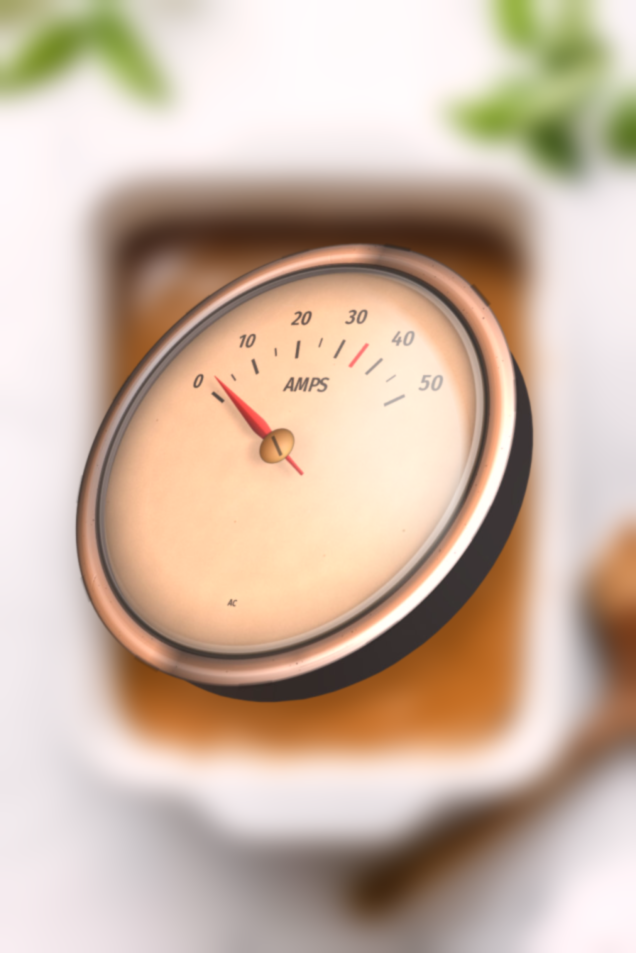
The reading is 2.5 A
